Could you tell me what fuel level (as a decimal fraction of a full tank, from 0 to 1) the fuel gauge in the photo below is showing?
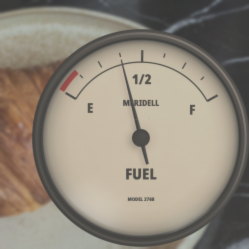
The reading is 0.375
